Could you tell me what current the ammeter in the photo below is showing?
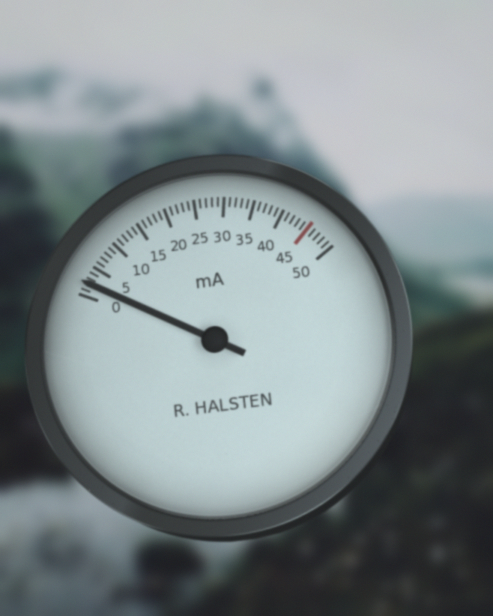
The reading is 2 mA
